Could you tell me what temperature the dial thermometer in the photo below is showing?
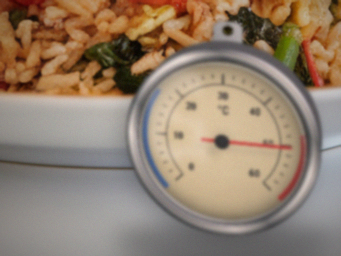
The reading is 50 °C
